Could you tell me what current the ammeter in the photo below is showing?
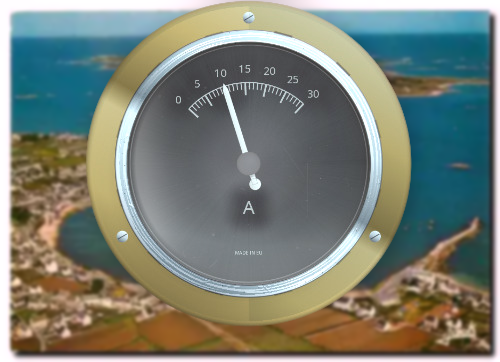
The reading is 10 A
